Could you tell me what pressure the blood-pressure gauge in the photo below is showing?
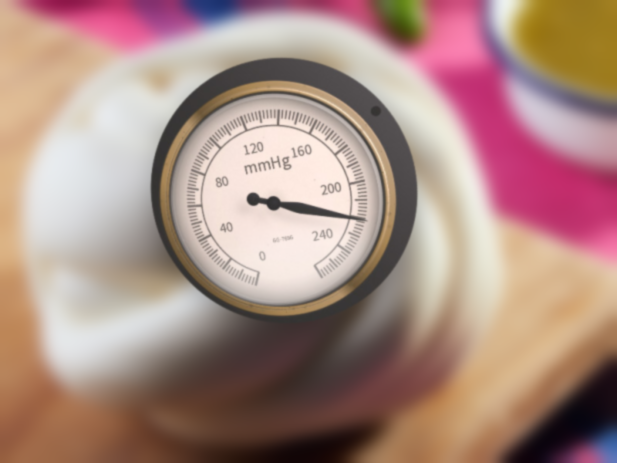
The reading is 220 mmHg
